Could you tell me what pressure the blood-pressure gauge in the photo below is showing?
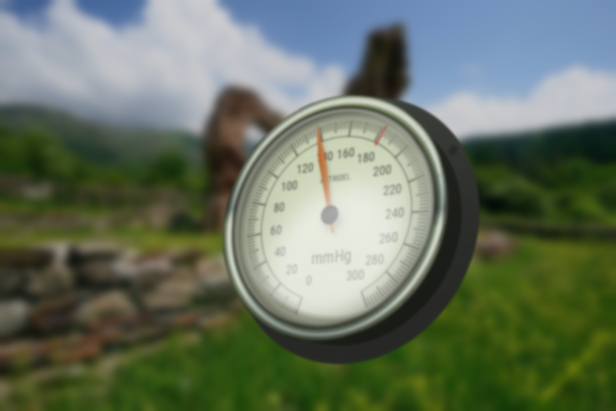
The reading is 140 mmHg
